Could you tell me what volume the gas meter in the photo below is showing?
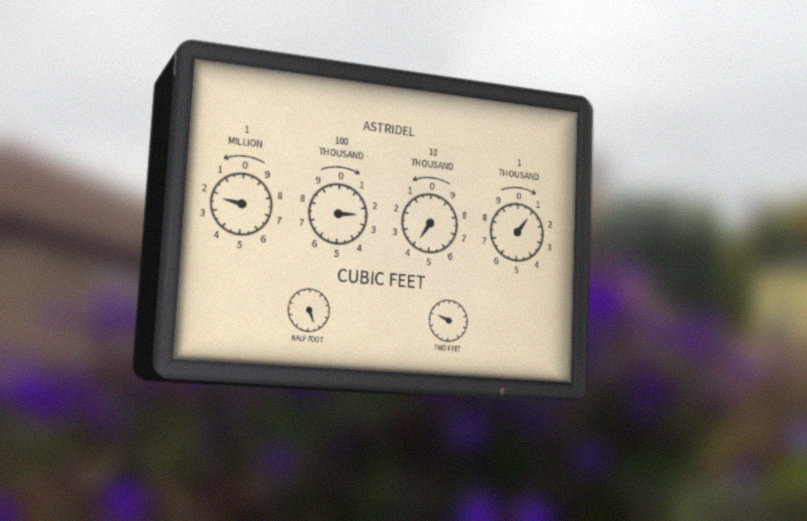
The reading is 224100 ft³
